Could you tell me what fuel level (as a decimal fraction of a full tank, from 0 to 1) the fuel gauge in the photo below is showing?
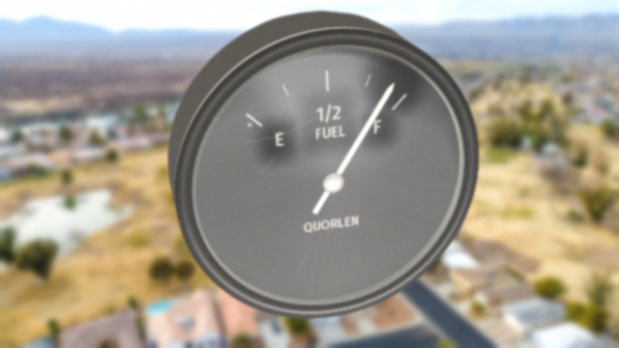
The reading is 0.875
